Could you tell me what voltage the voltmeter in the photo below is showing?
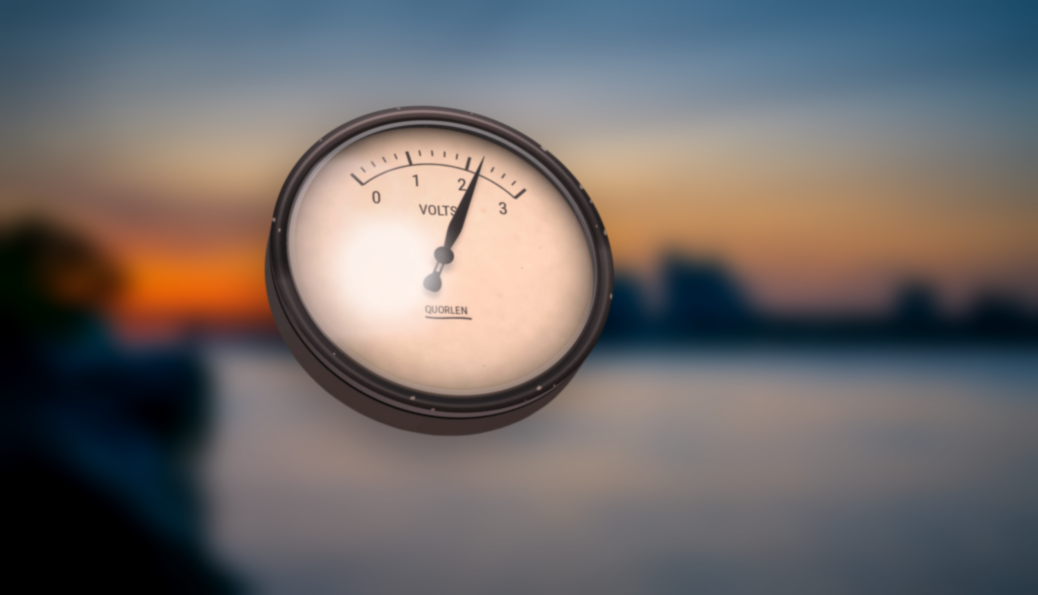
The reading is 2.2 V
